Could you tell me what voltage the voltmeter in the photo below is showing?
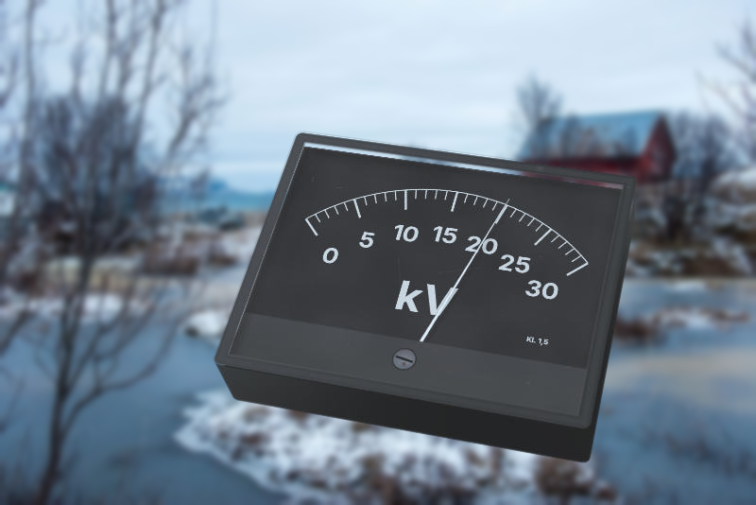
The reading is 20 kV
